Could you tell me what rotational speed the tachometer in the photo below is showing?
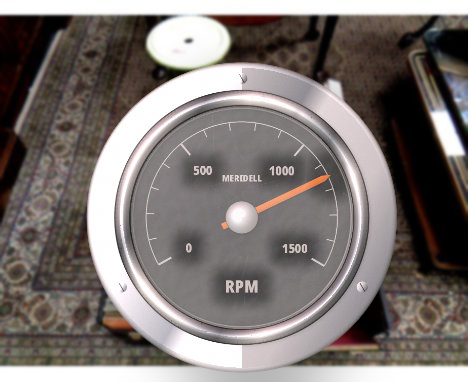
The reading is 1150 rpm
